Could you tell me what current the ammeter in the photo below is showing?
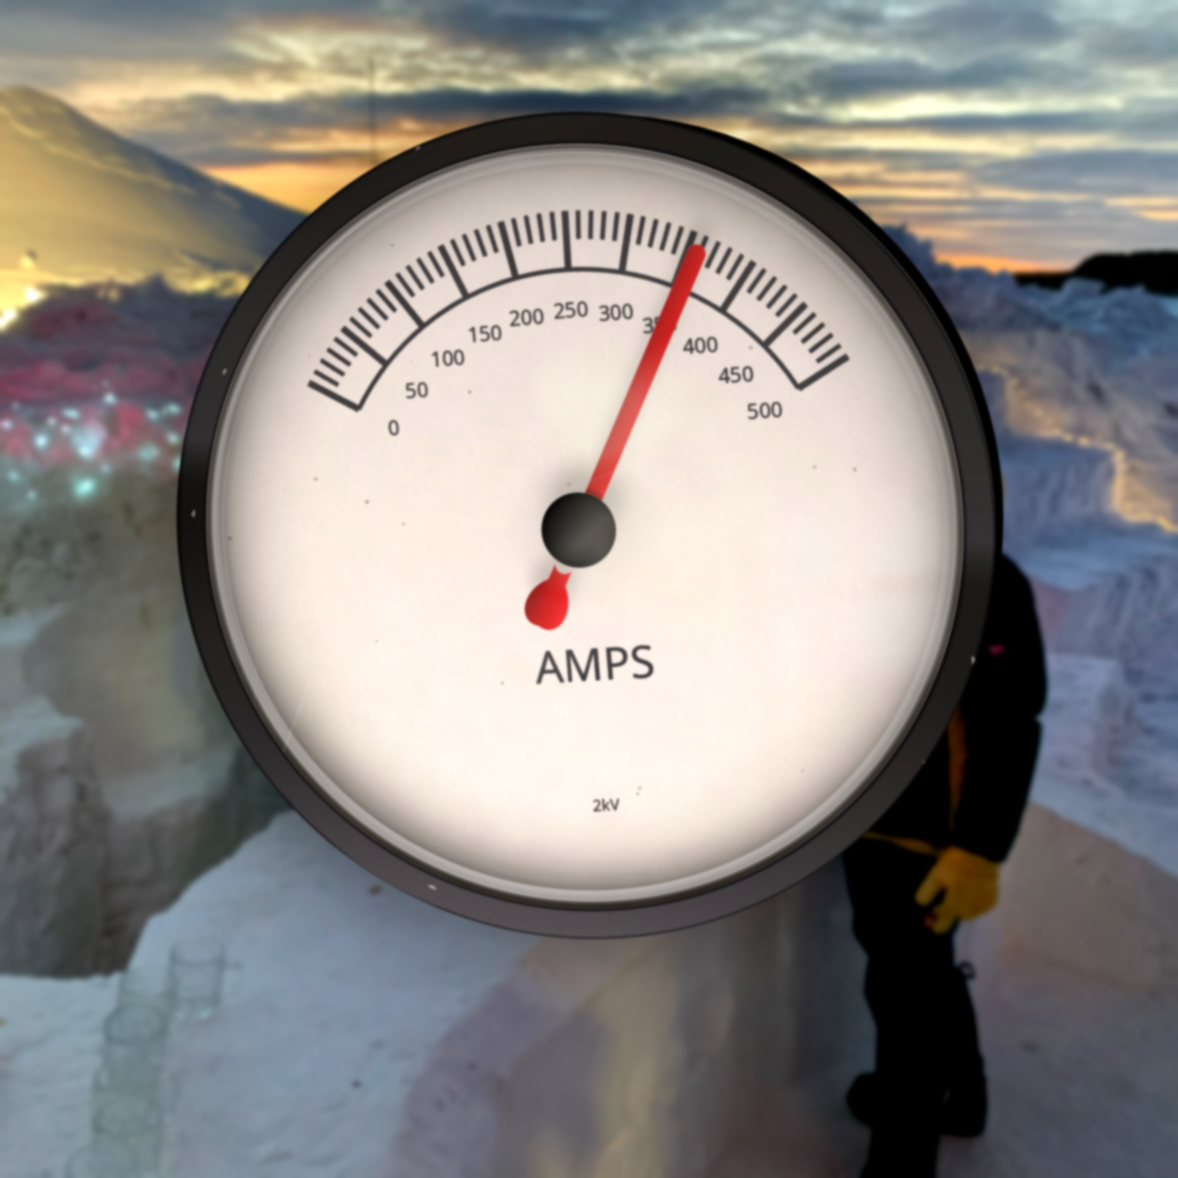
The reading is 360 A
